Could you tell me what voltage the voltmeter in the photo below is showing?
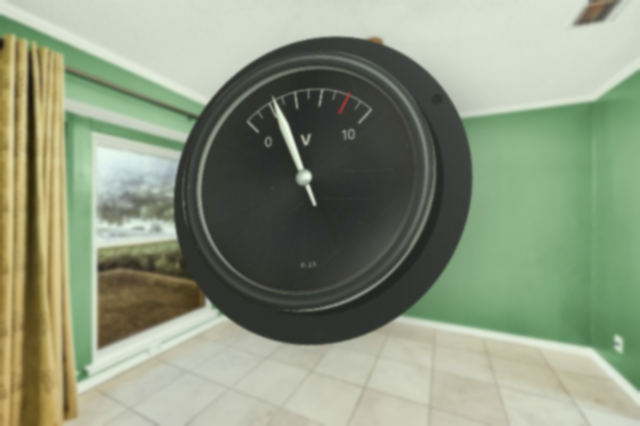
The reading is 2.5 V
